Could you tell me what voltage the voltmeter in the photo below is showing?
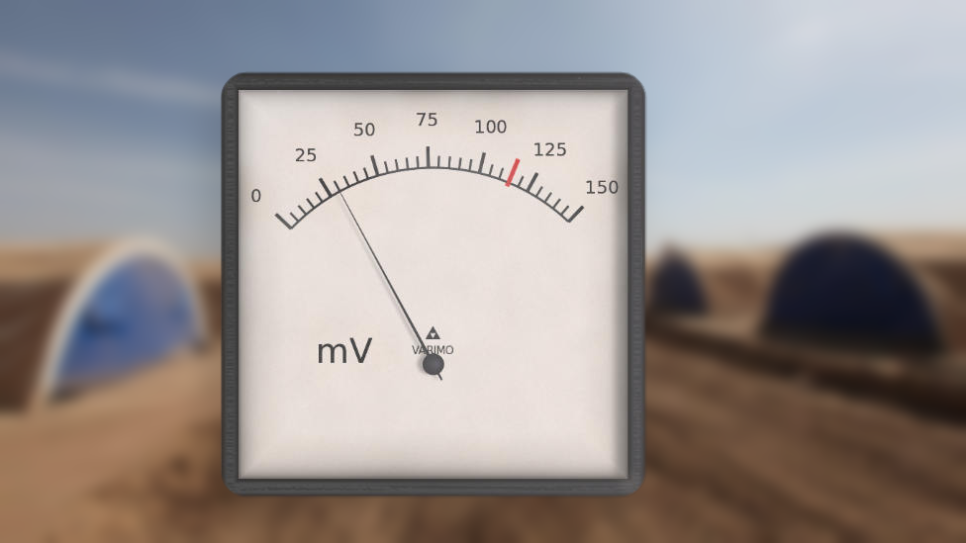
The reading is 30 mV
